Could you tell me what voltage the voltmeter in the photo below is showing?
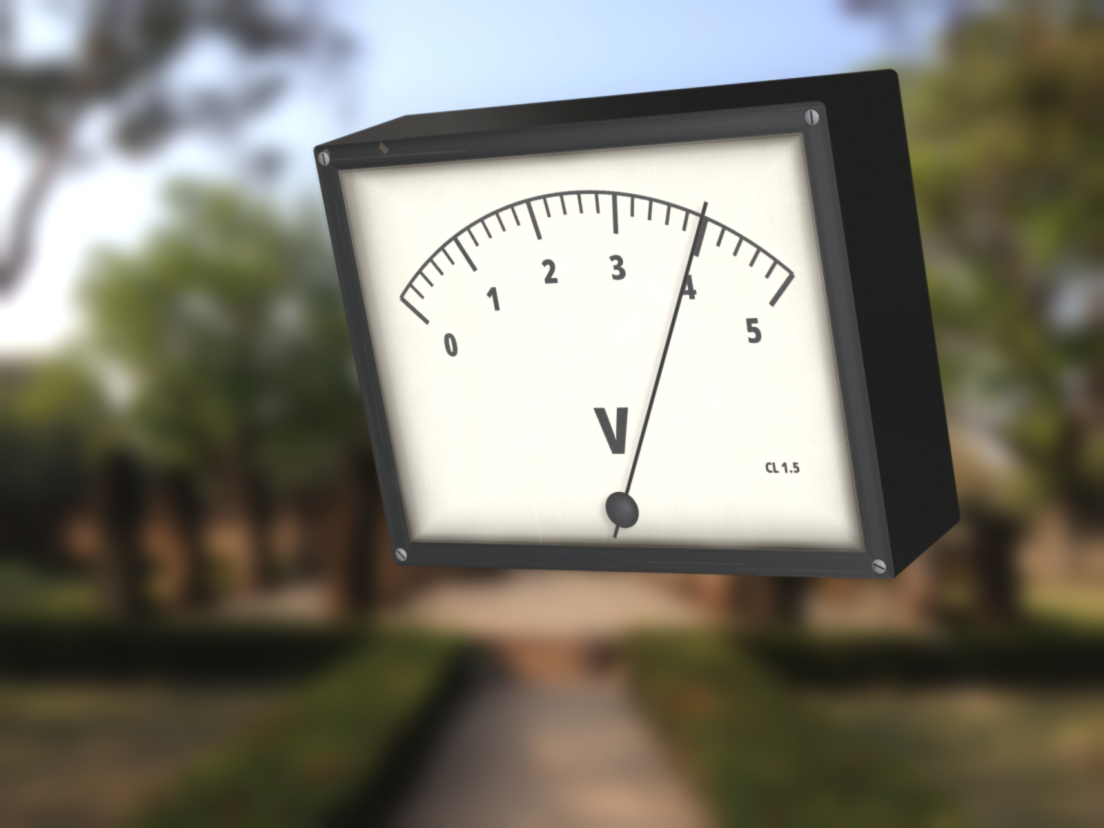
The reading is 4 V
